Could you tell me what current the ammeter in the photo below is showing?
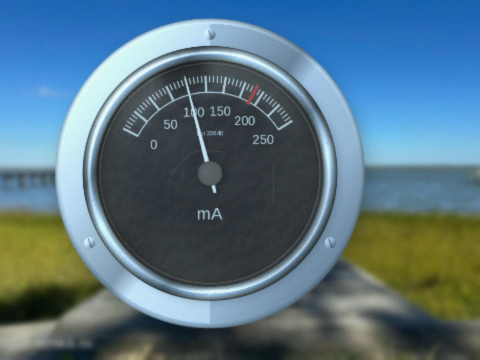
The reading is 100 mA
